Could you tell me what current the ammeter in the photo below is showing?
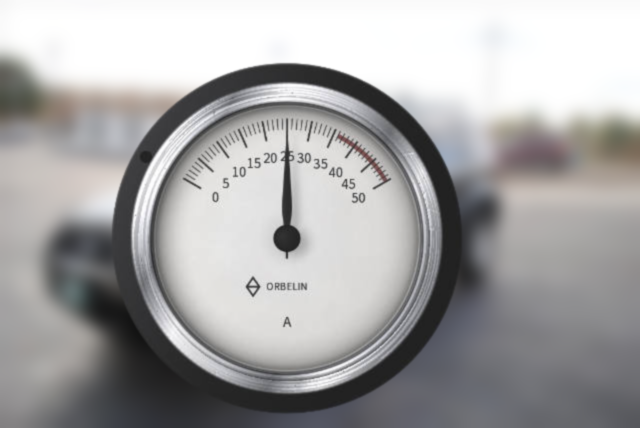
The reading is 25 A
